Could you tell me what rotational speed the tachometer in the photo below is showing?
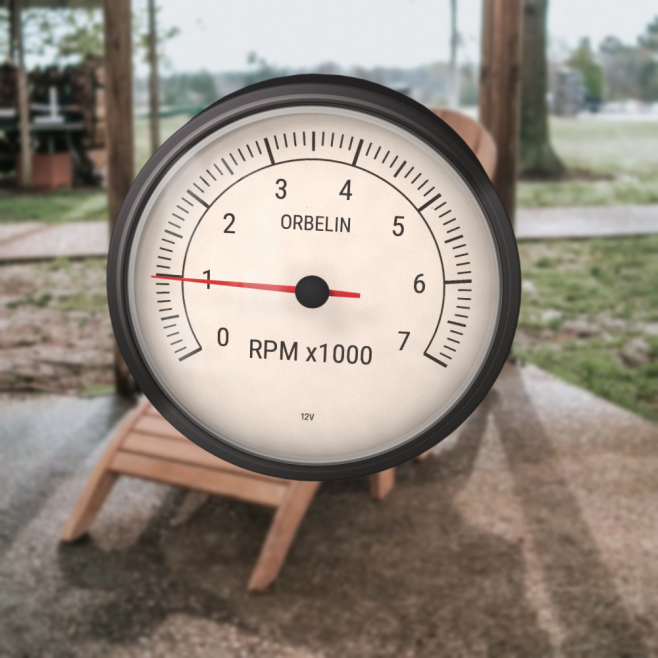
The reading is 1000 rpm
